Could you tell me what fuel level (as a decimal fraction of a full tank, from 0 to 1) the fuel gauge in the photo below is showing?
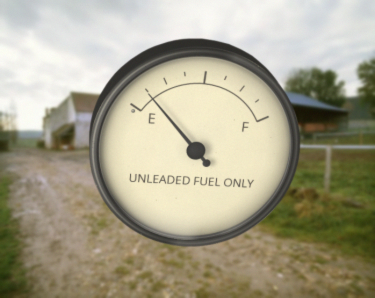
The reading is 0.125
